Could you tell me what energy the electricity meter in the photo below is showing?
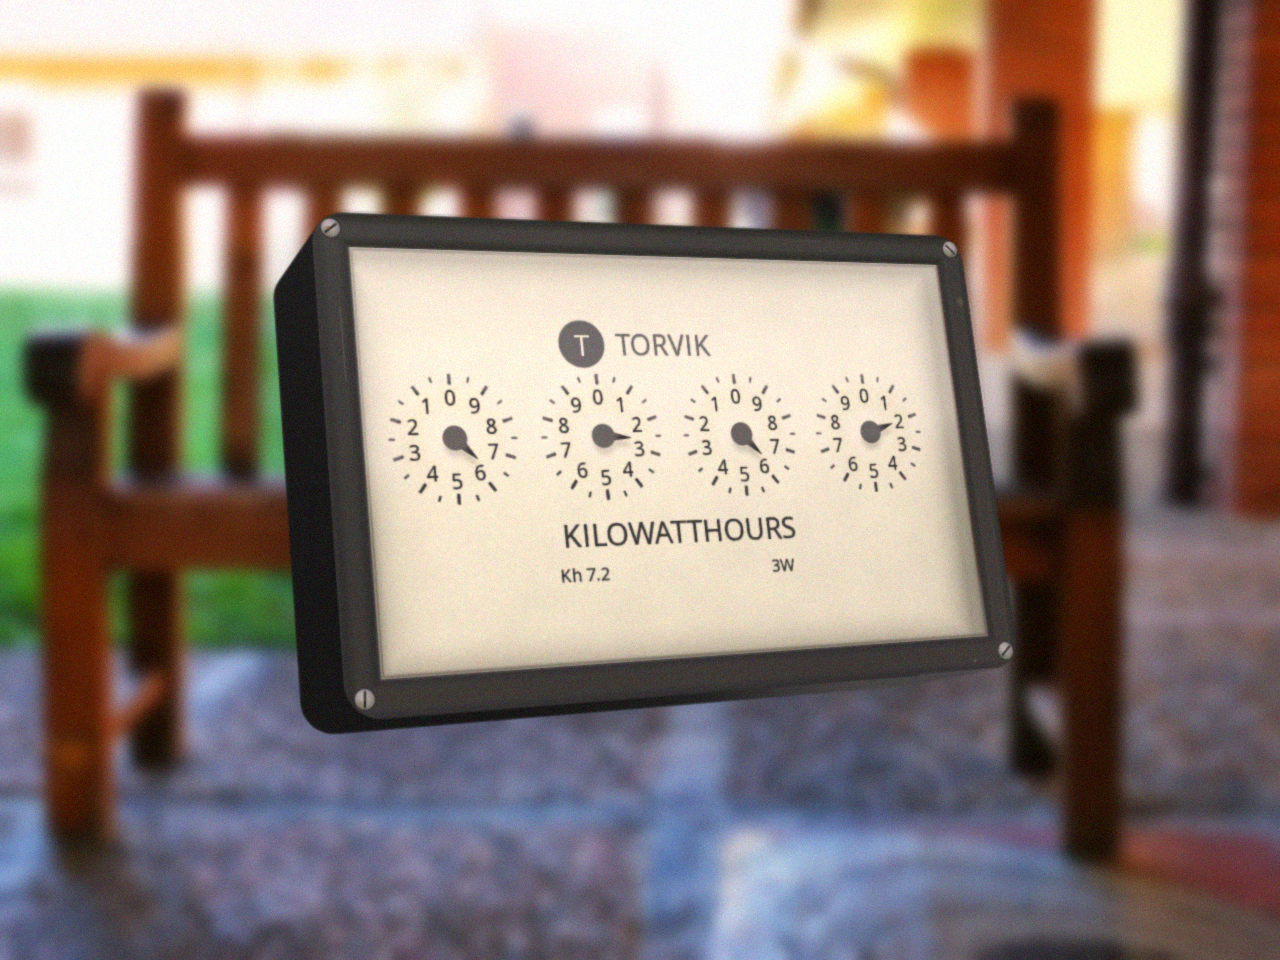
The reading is 6262 kWh
